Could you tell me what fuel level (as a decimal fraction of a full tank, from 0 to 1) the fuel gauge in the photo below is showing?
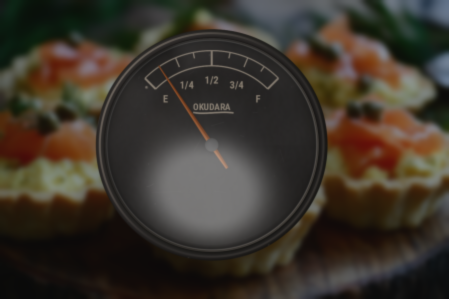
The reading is 0.125
